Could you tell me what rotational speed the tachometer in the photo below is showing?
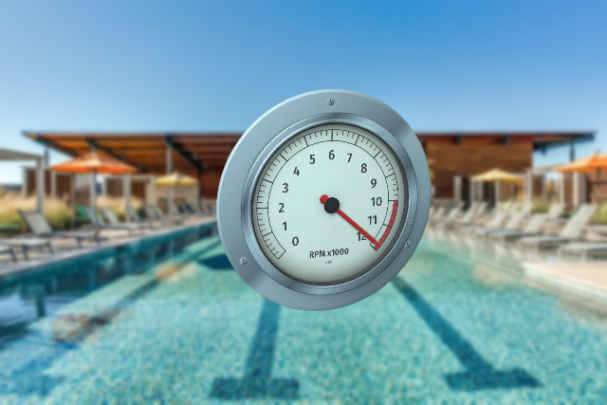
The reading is 11800 rpm
